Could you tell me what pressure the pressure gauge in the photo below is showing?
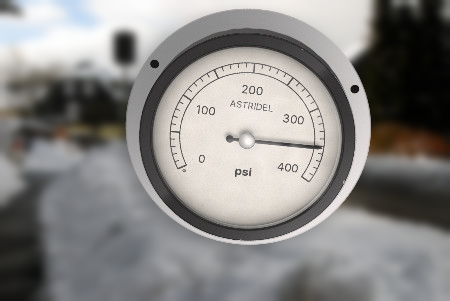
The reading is 350 psi
